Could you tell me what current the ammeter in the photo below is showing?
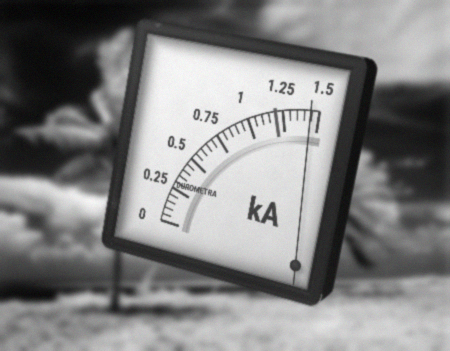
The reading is 1.45 kA
